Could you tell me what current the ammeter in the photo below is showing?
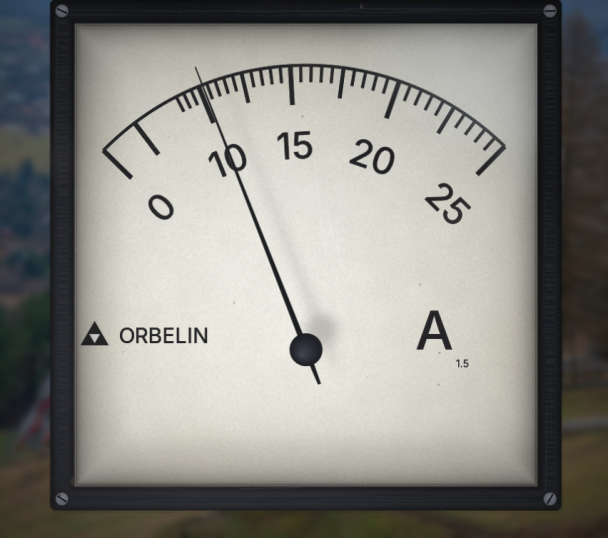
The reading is 10.25 A
